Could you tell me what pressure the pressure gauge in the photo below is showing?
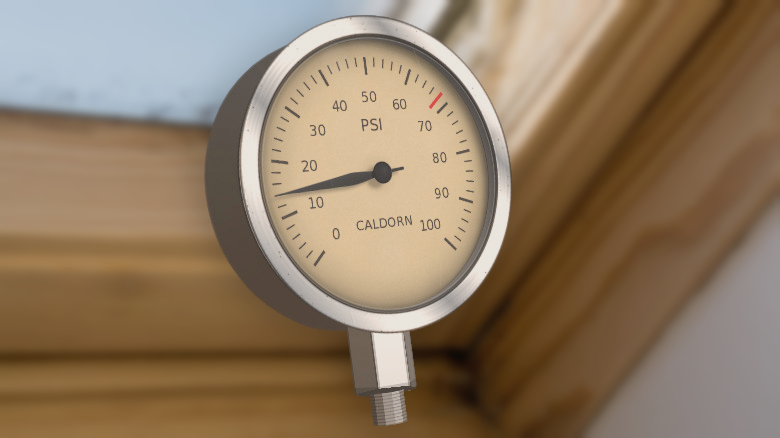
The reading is 14 psi
